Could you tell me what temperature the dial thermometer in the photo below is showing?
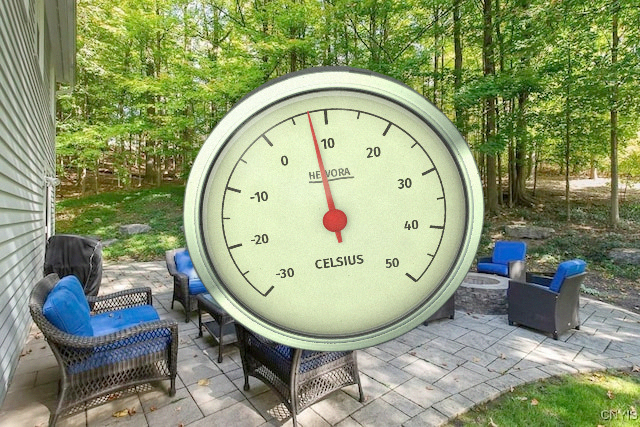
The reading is 7.5 °C
